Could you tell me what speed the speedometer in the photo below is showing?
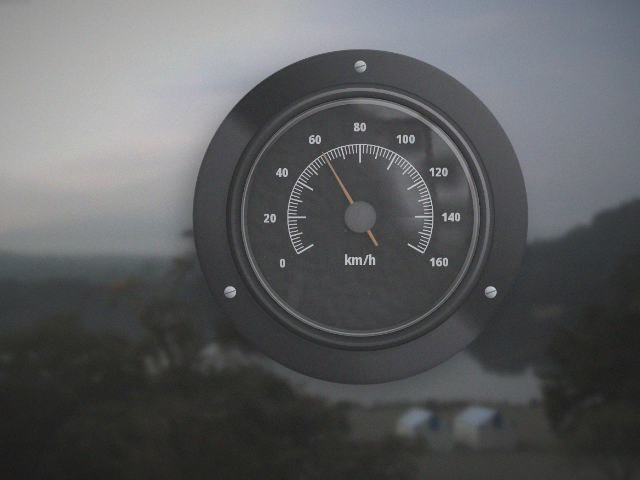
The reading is 60 km/h
